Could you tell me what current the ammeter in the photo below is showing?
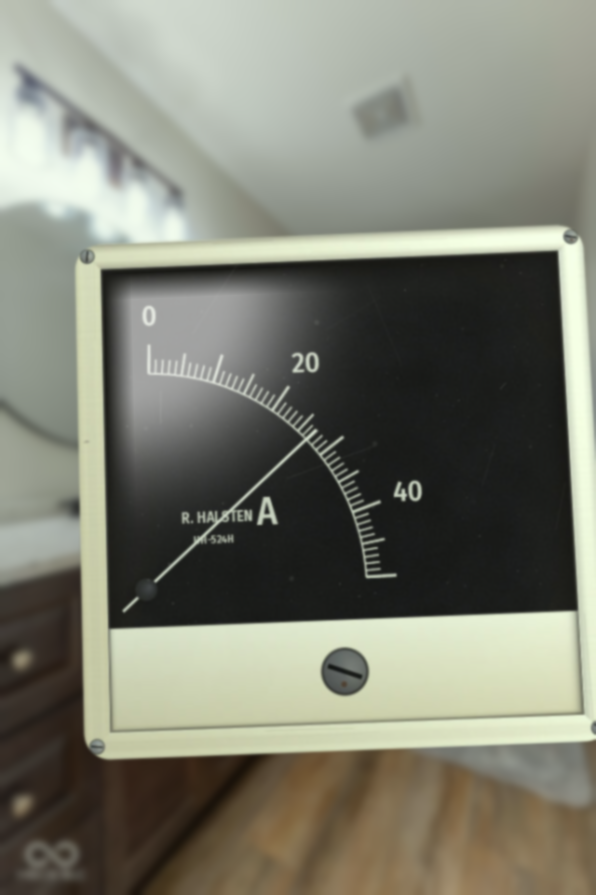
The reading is 27 A
